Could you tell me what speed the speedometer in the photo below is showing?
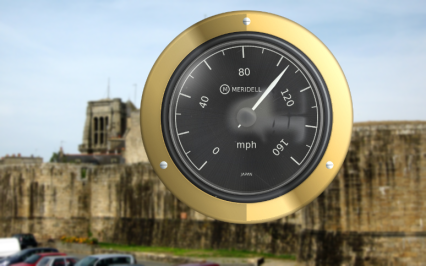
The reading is 105 mph
